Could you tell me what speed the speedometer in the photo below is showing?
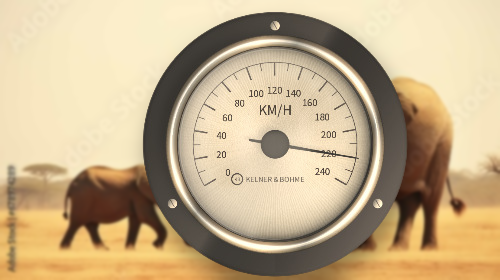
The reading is 220 km/h
